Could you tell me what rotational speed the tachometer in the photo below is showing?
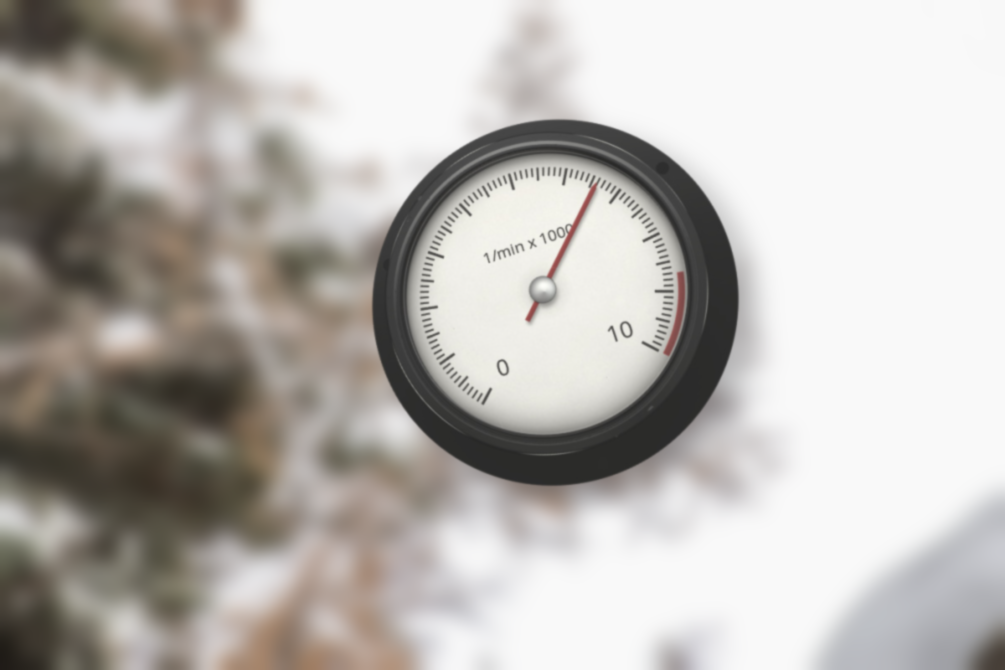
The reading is 6600 rpm
